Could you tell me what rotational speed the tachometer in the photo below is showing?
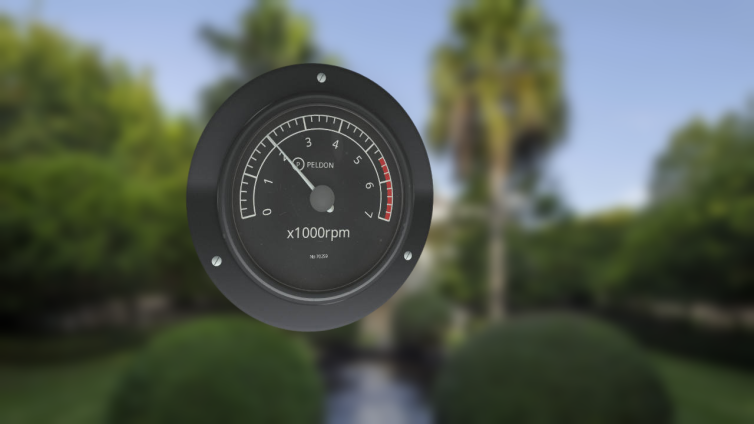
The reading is 2000 rpm
